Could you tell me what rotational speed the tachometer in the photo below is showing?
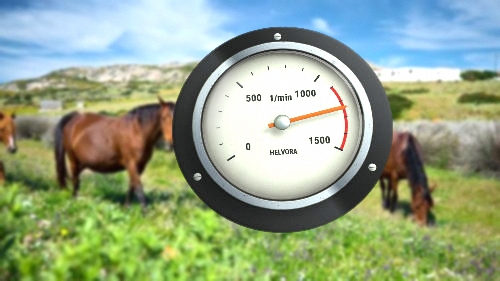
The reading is 1250 rpm
